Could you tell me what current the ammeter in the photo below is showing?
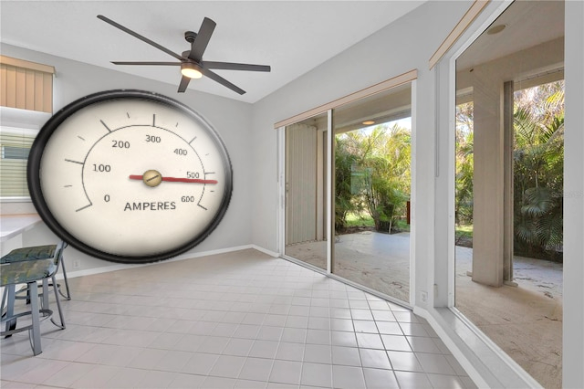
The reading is 525 A
